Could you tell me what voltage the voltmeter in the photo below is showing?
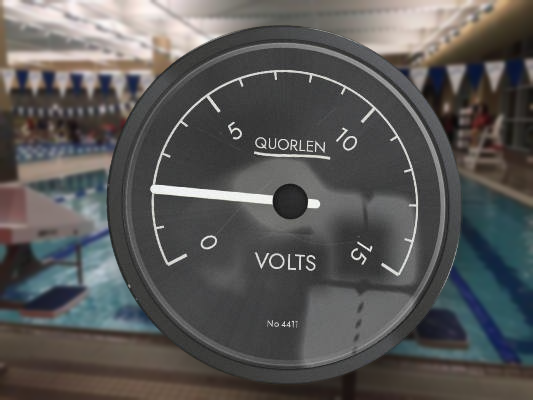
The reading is 2 V
